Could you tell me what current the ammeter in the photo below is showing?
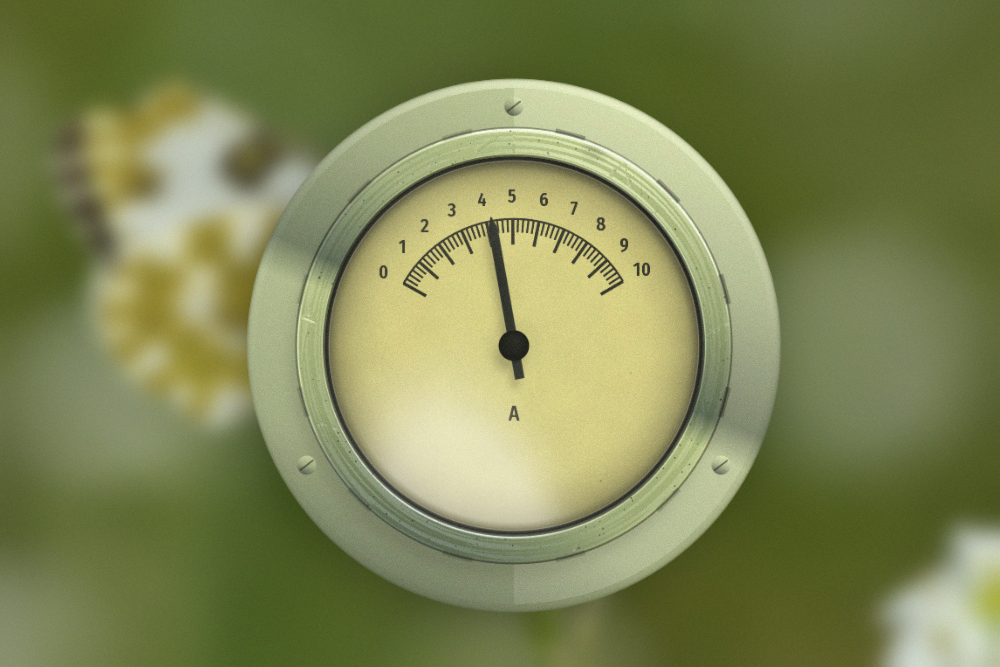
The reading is 4.2 A
